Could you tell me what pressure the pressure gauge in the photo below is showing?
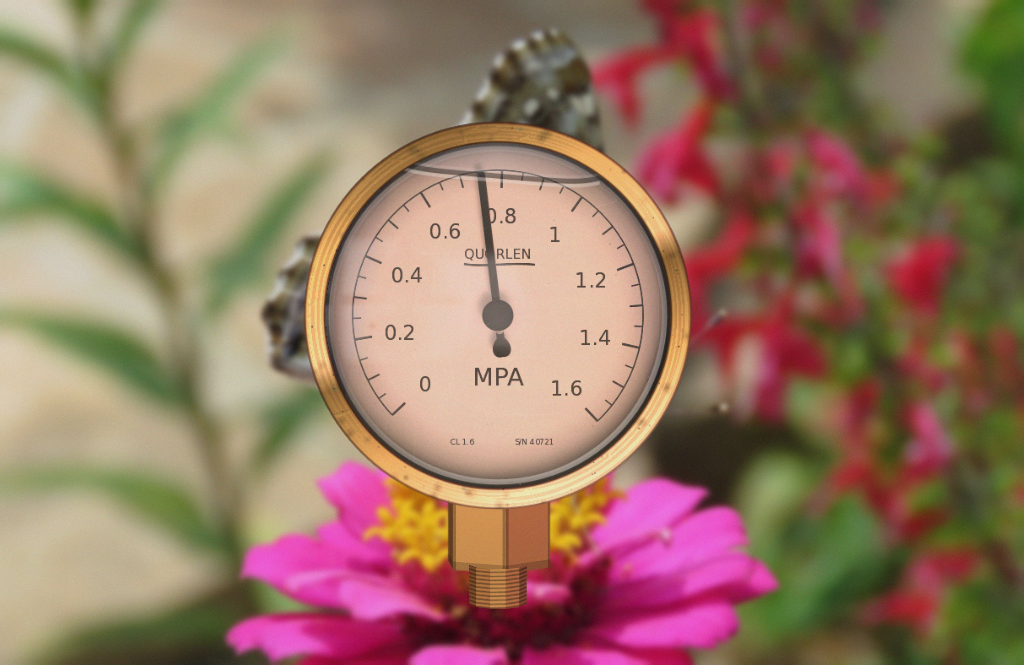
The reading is 0.75 MPa
